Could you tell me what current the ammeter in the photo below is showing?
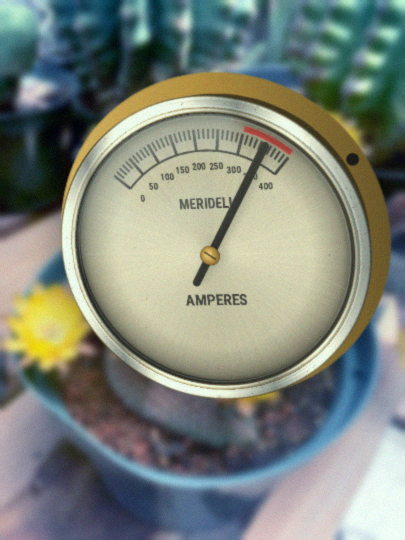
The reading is 350 A
